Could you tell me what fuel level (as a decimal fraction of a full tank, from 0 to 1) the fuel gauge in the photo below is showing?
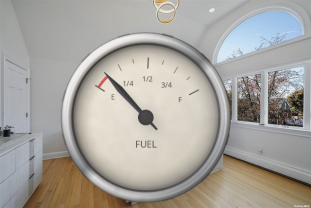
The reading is 0.125
